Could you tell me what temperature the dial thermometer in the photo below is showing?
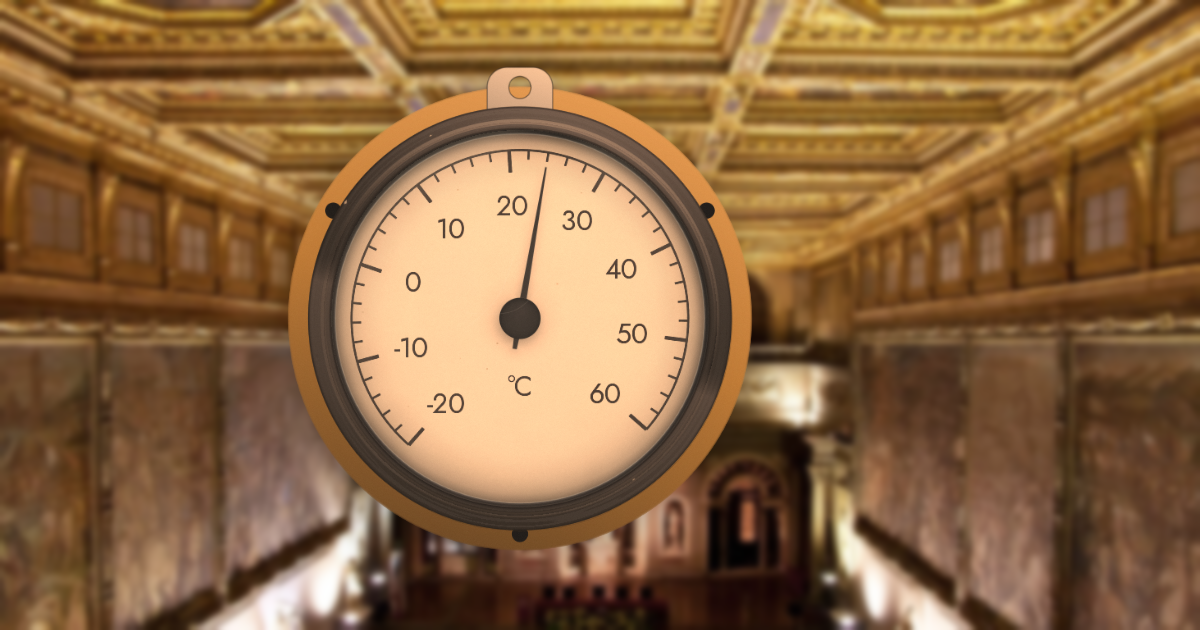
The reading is 24 °C
